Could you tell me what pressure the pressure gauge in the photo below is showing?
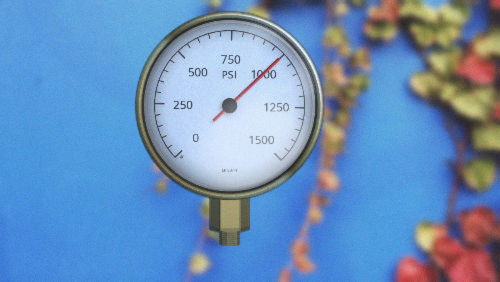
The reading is 1000 psi
